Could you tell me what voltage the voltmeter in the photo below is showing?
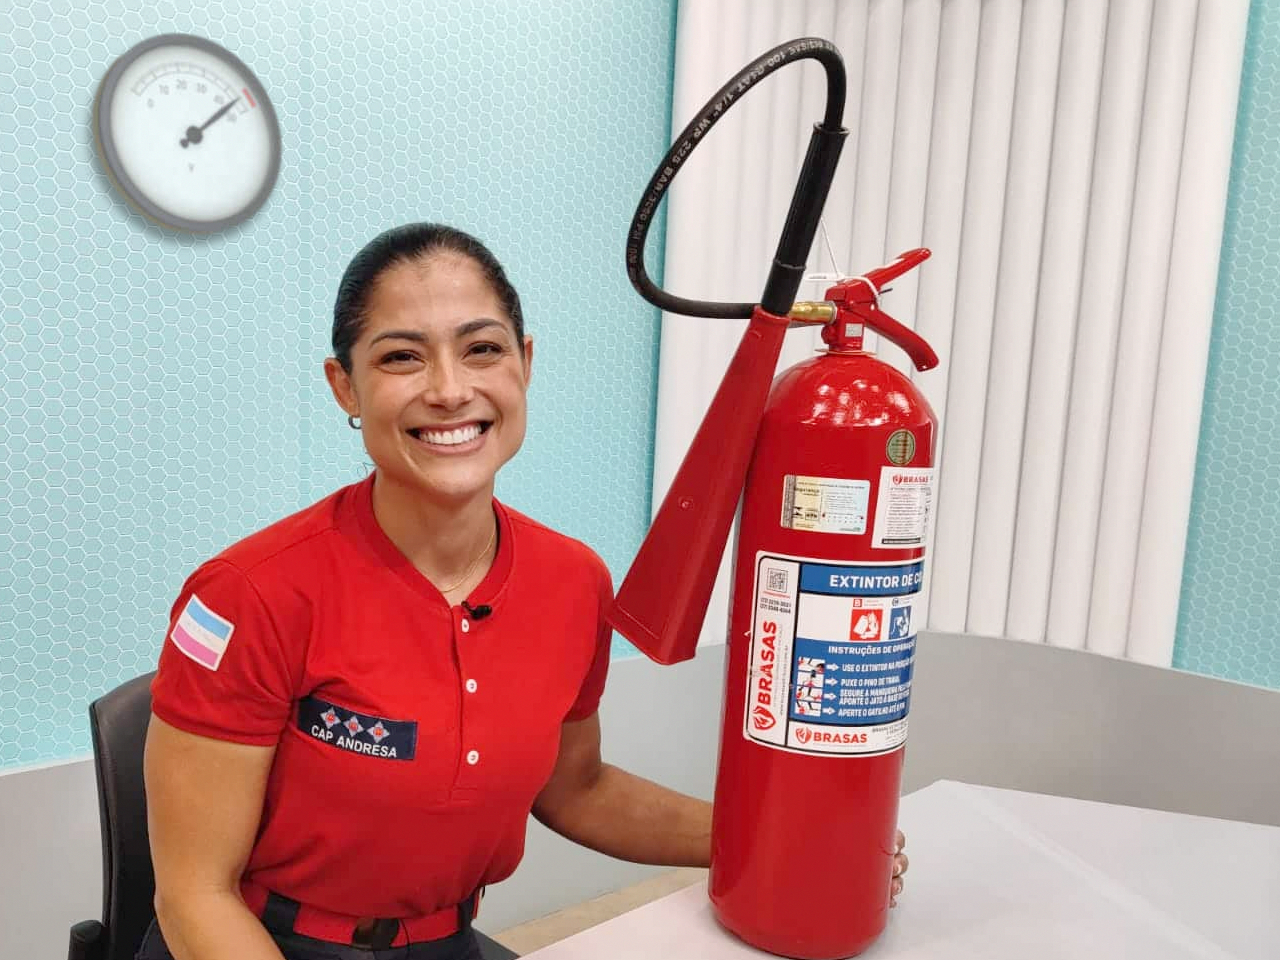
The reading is 45 V
